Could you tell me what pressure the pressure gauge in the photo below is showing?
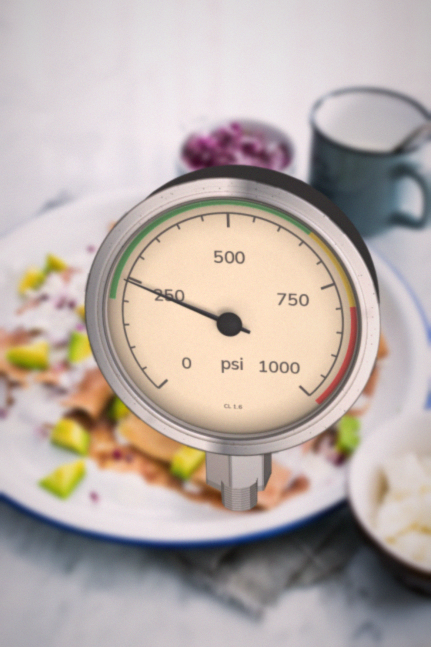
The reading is 250 psi
